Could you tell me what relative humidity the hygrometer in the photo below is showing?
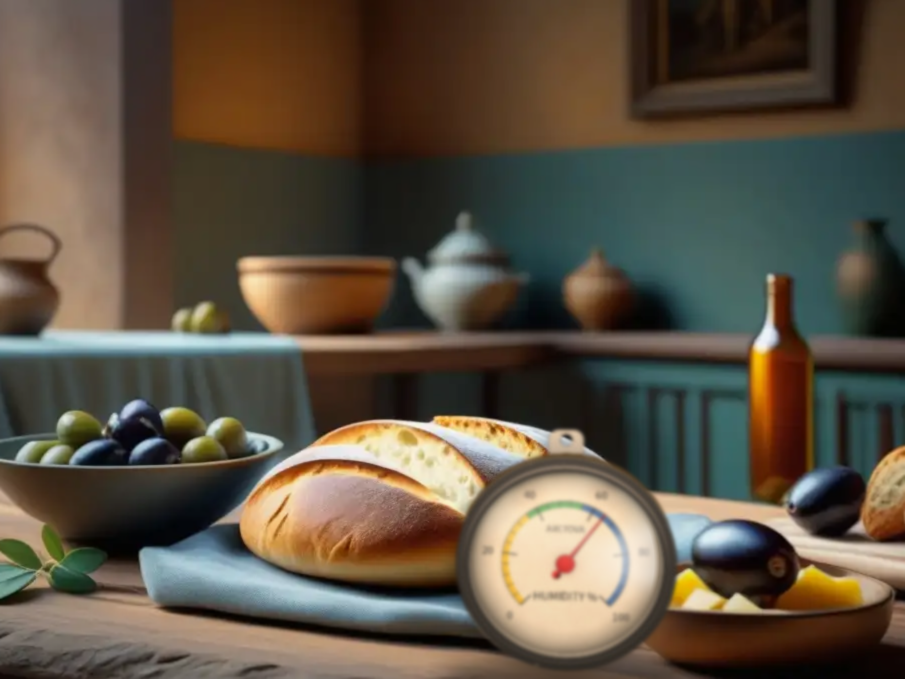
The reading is 64 %
